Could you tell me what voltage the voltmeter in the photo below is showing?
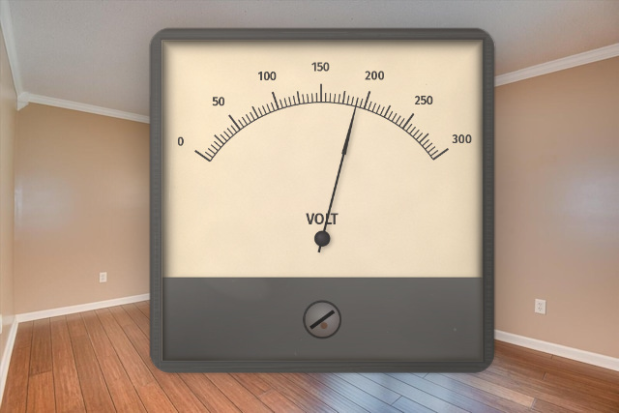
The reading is 190 V
